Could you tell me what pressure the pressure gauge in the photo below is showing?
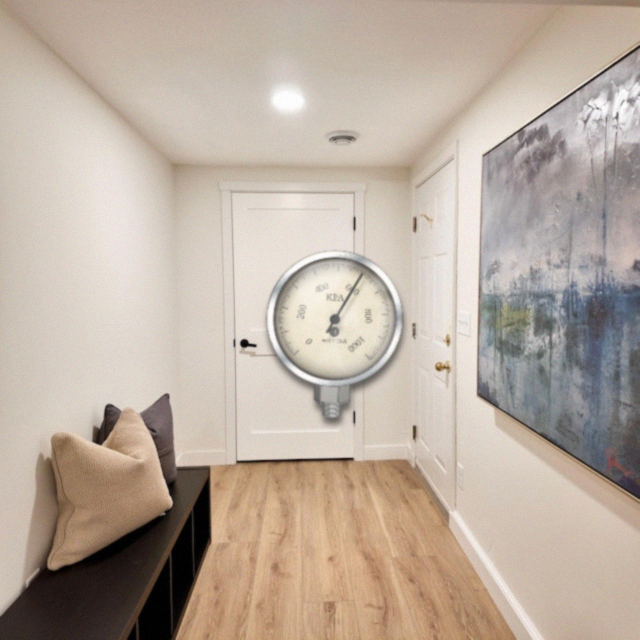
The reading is 600 kPa
